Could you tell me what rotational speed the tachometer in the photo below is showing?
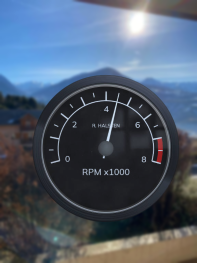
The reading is 4500 rpm
